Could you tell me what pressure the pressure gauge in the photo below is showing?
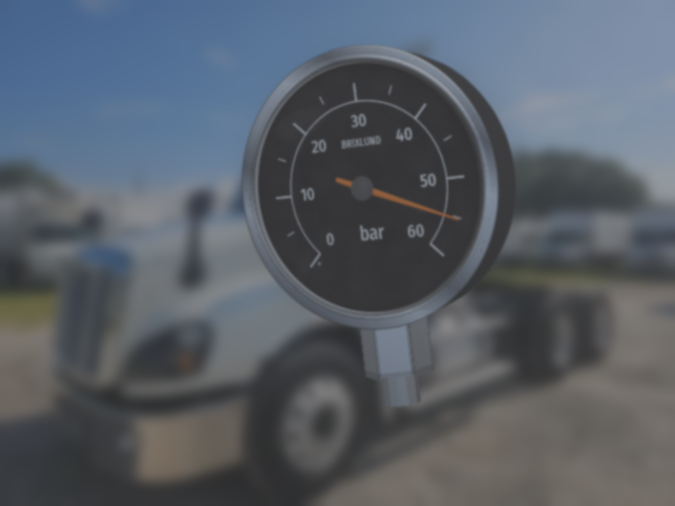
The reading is 55 bar
